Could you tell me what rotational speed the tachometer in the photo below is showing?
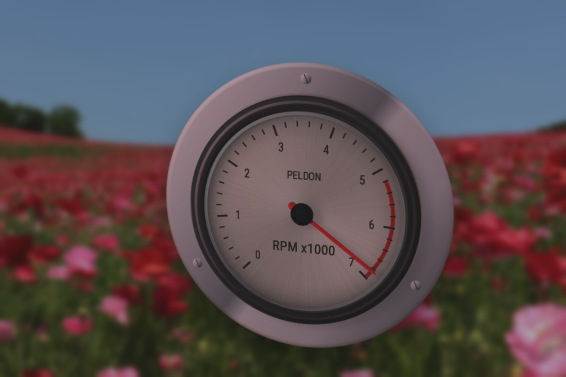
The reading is 6800 rpm
